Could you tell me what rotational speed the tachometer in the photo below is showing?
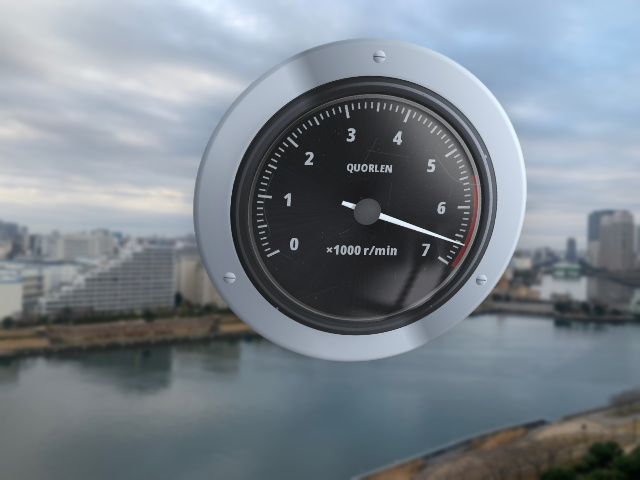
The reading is 6600 rpm
